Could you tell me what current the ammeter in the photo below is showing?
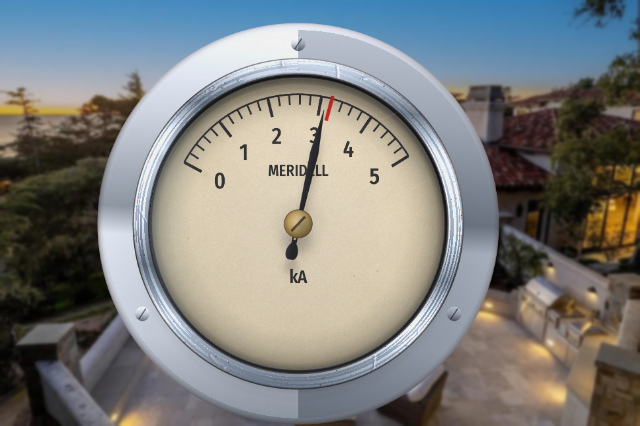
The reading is 3.1 kA
